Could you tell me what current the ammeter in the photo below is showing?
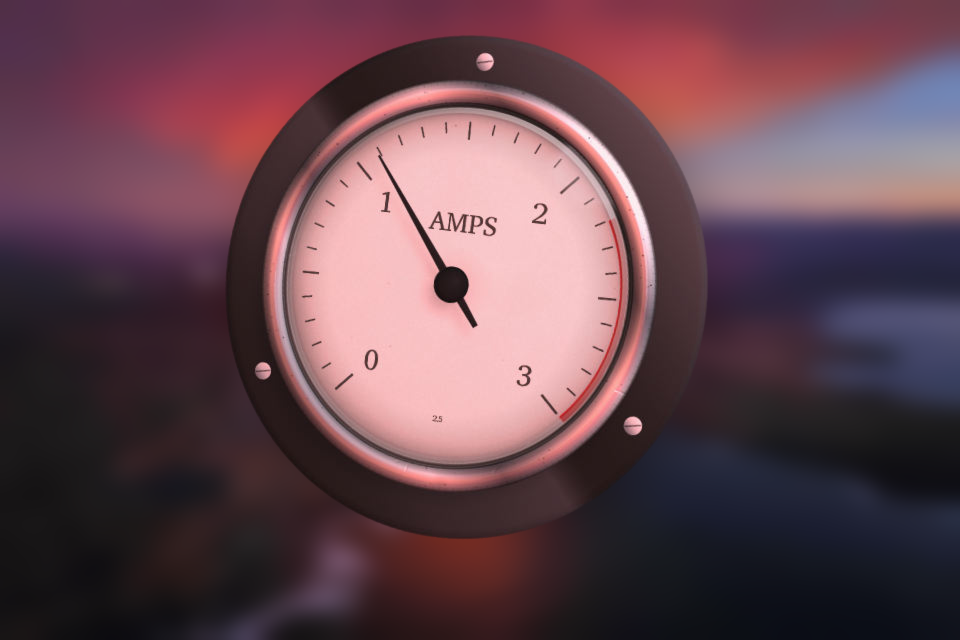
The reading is 1.1 A
